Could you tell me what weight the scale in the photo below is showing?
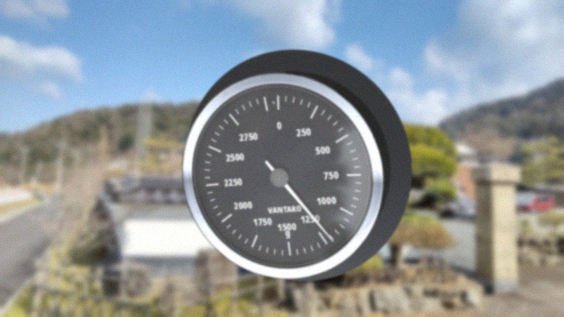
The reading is 1200 g
